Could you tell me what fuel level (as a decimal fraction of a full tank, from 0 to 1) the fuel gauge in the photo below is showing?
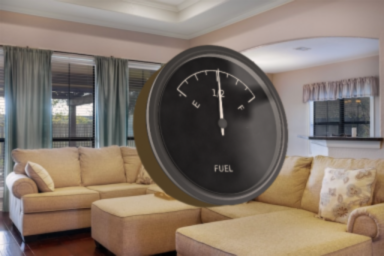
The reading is 0.5
